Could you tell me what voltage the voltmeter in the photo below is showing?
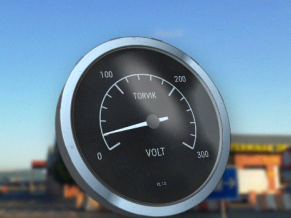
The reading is 20 V
